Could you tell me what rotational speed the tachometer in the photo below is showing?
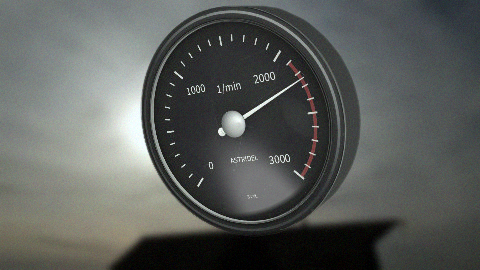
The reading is 2250 rpm
